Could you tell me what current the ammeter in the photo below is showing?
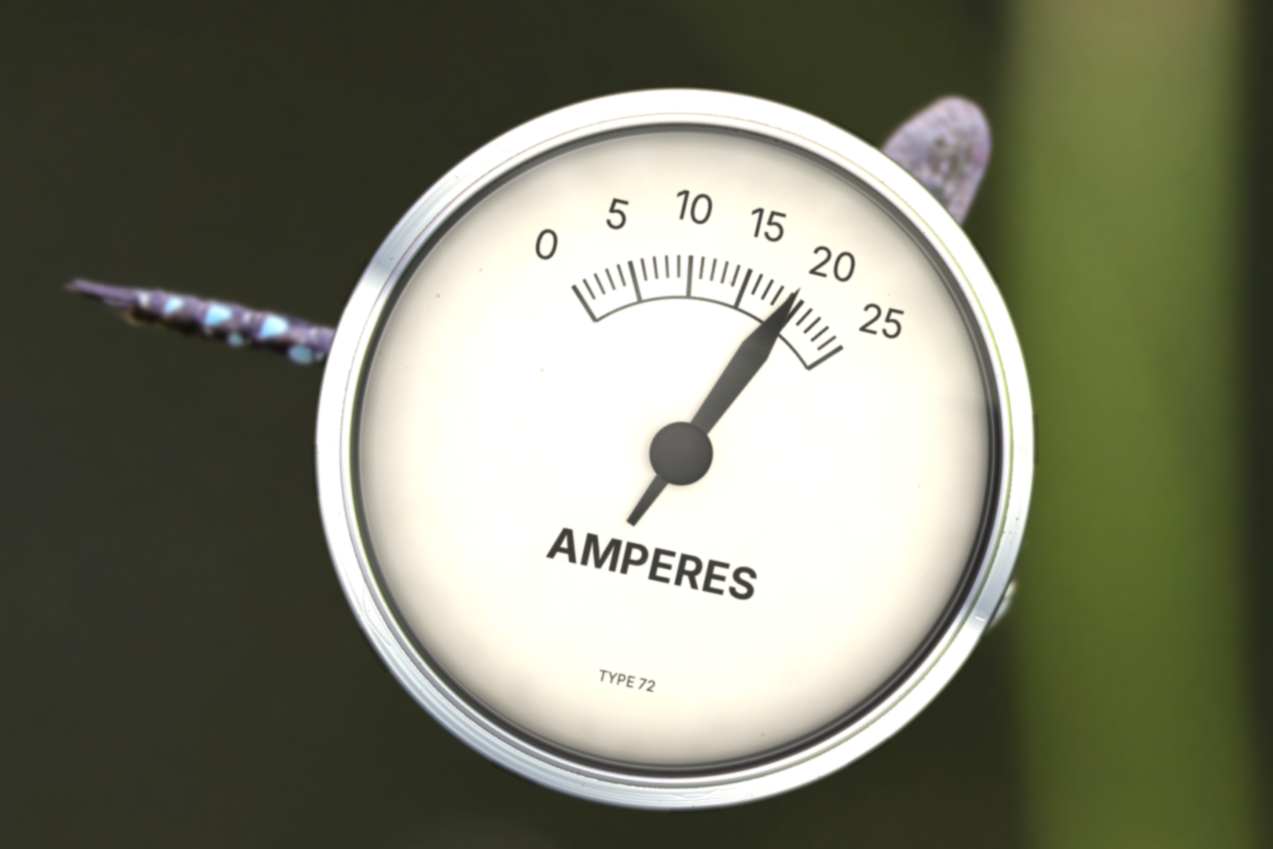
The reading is 19 A
